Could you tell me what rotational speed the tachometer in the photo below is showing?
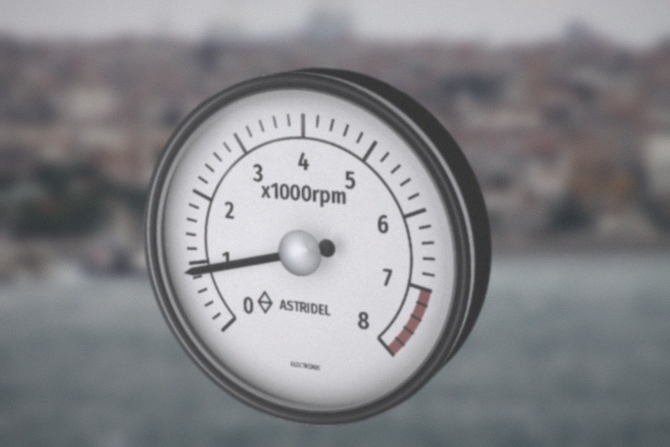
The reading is 900 rpm
